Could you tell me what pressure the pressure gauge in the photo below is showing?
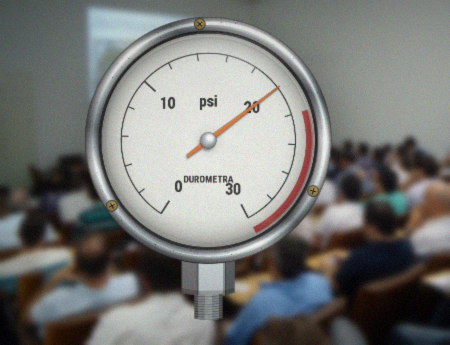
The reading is 20 psi
